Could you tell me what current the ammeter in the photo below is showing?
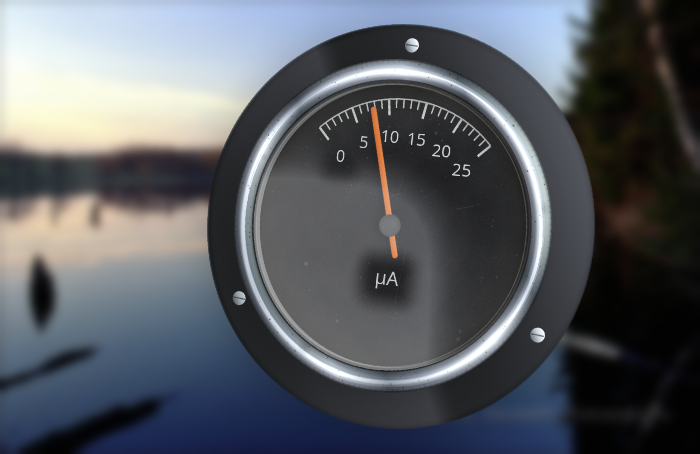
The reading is 8 µA
